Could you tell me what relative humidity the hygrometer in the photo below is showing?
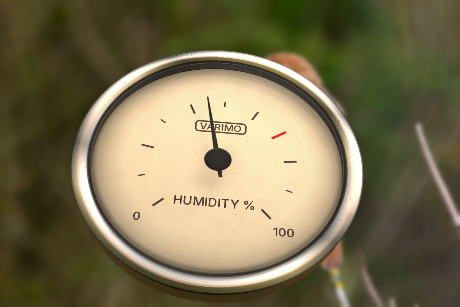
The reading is 45 %
